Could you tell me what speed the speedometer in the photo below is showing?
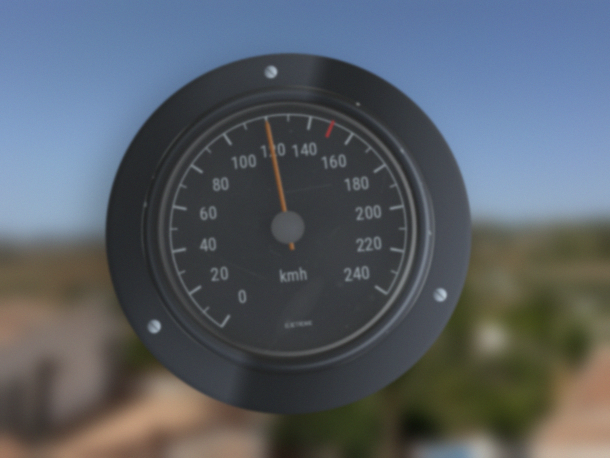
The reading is 120 km/h
